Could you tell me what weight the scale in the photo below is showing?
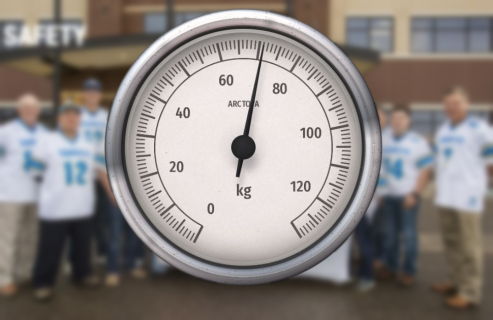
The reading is 71 kg
